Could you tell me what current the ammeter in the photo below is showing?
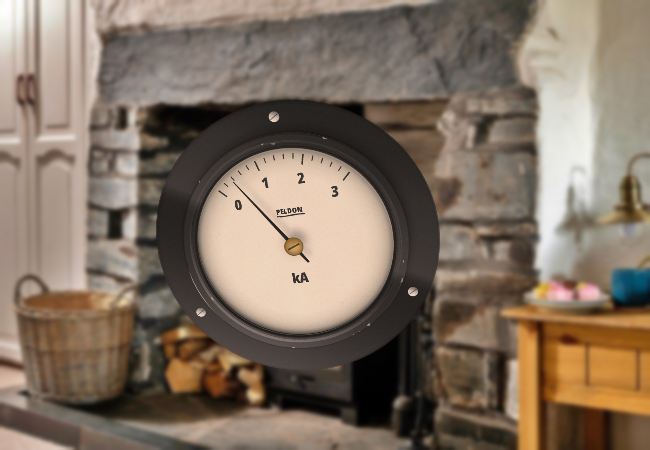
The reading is 0.4 kA
